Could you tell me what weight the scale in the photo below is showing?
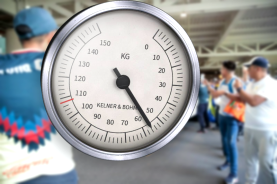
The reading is 56 kg
